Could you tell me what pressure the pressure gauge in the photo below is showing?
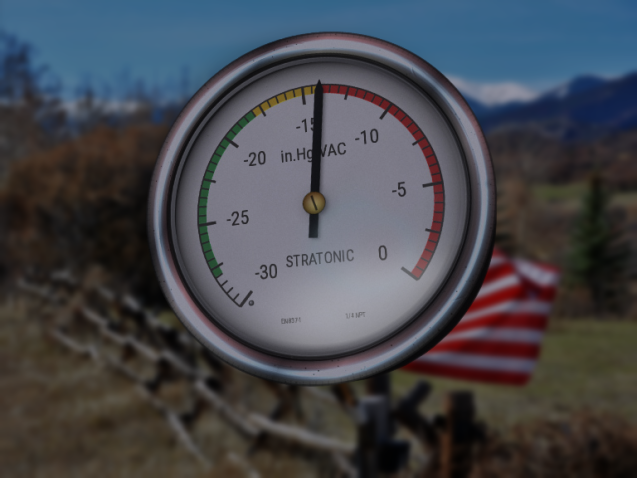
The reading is -14 inHg
